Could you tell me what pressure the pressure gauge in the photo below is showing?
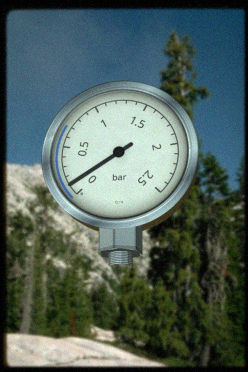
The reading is 0.1 bar
